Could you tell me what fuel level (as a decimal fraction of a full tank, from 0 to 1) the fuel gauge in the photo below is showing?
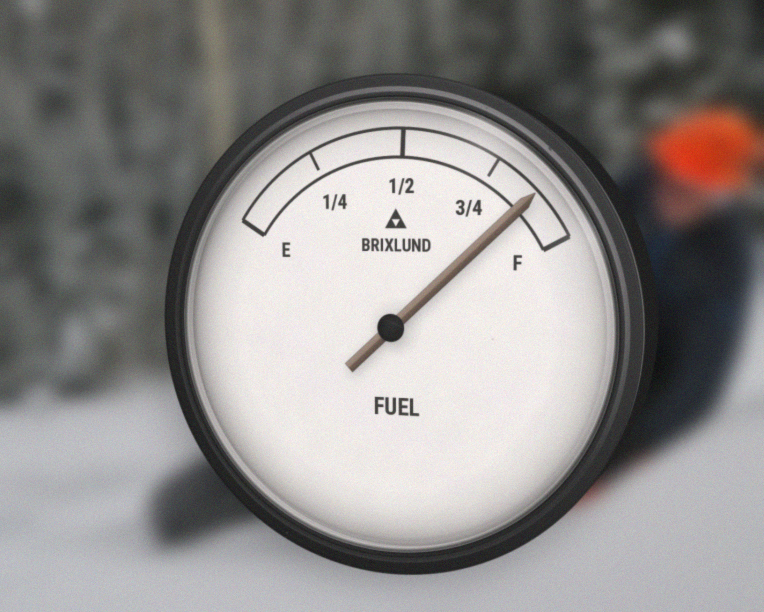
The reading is 0.875
